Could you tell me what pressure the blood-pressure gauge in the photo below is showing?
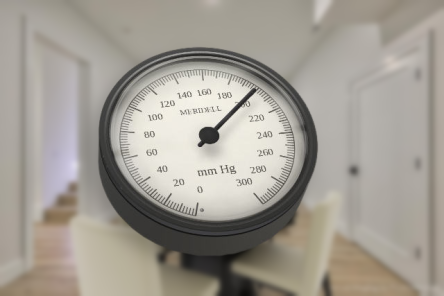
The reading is 200 mmHg
